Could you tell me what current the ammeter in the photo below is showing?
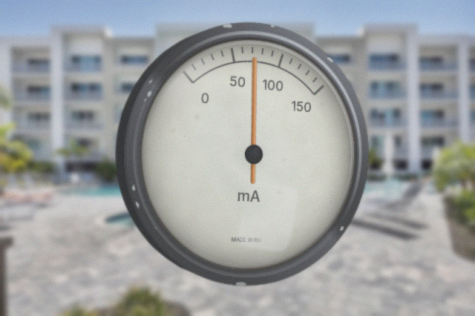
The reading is 70 mA
